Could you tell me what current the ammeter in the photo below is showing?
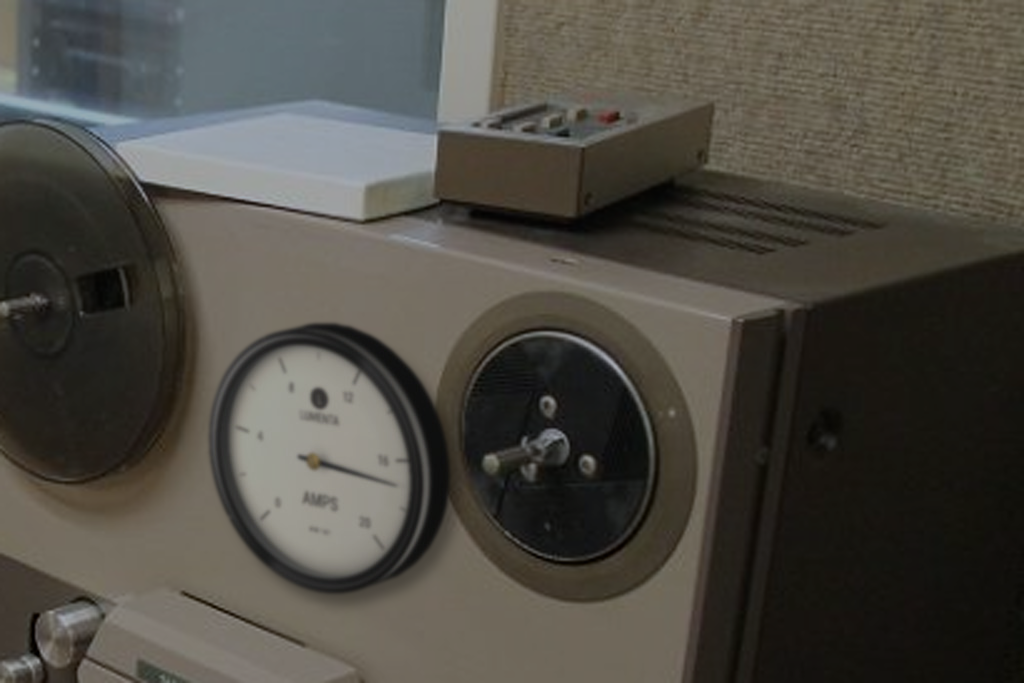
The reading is 17 A
